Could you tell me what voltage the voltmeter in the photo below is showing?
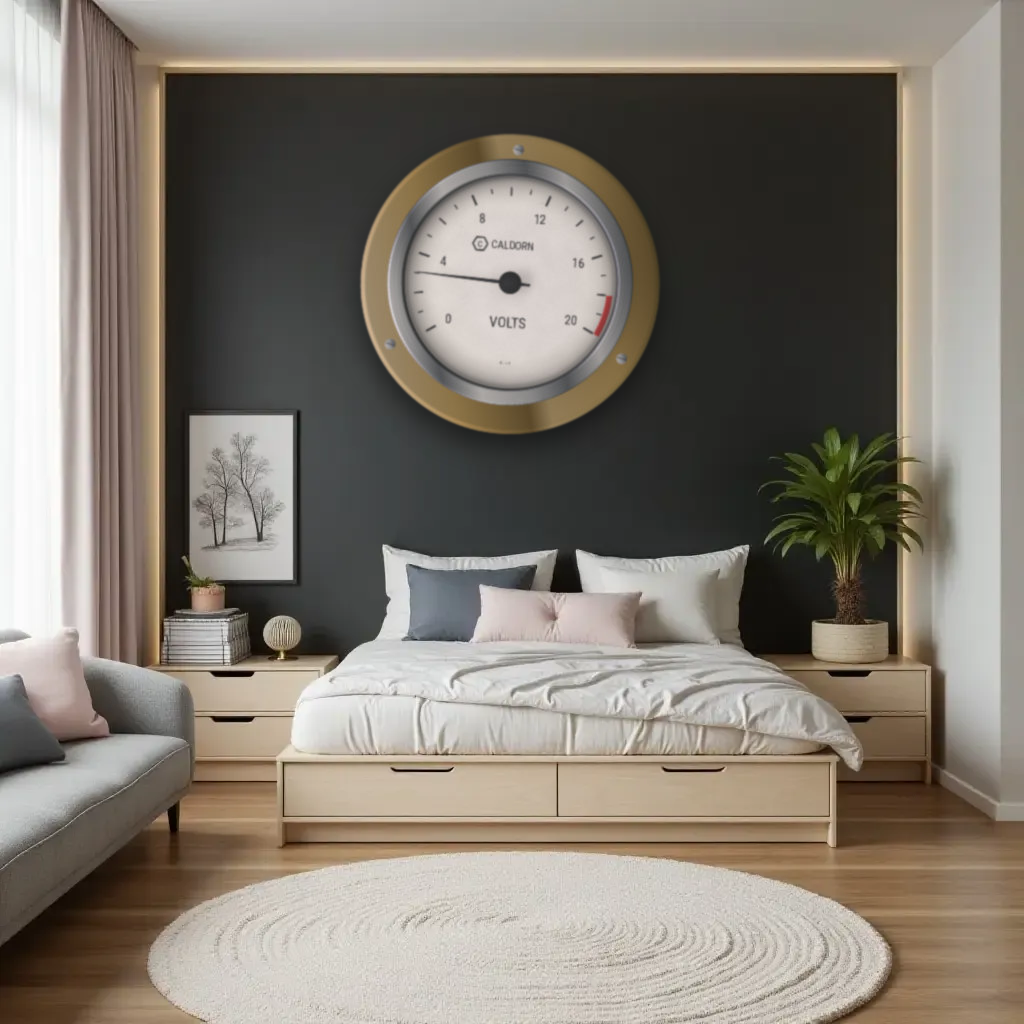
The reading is 3 V
